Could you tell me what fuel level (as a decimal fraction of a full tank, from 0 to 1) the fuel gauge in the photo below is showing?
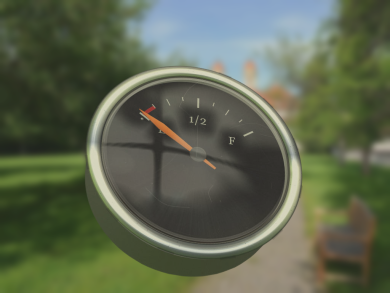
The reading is 0
